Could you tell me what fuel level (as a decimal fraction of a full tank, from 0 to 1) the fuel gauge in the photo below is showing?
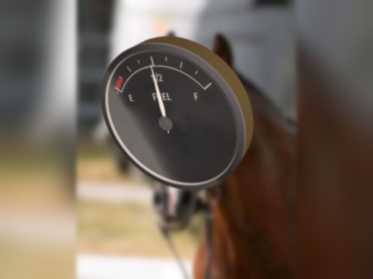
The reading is 0.5
